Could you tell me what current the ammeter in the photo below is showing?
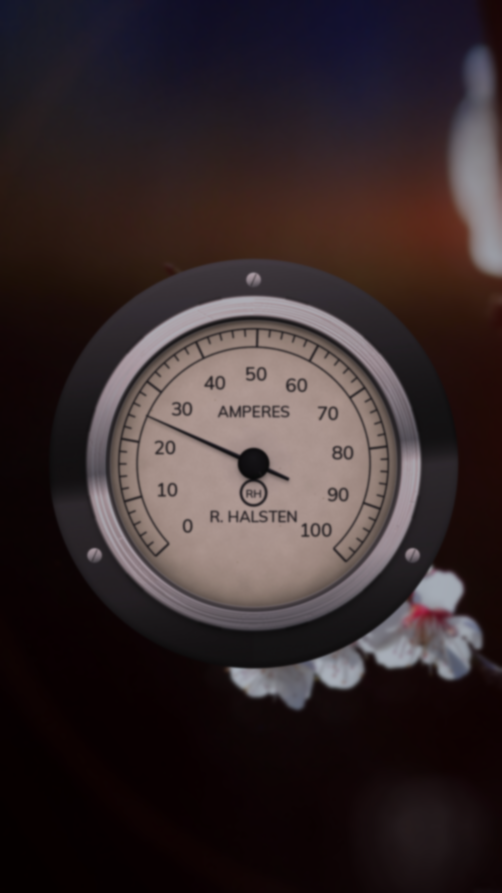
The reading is 25 A
